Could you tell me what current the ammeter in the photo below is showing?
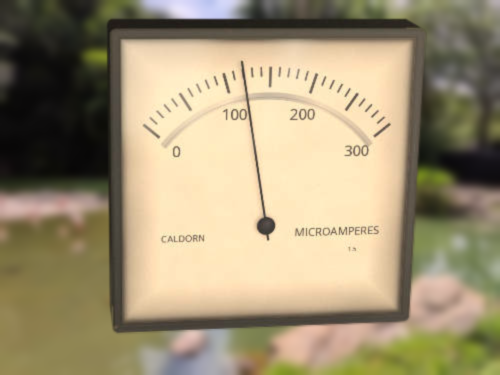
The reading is 120 µA
